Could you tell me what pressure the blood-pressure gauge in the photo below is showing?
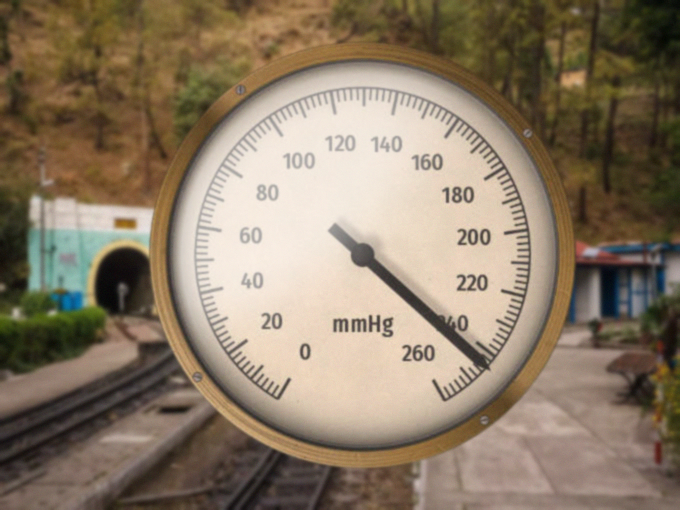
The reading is 244 mmHg
